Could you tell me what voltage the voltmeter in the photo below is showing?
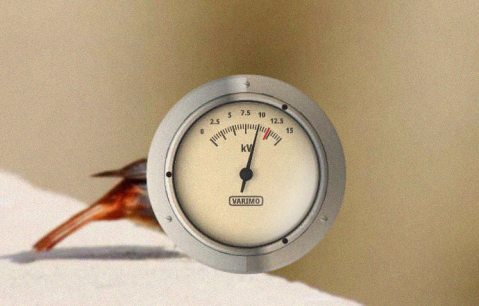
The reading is 10 kV
